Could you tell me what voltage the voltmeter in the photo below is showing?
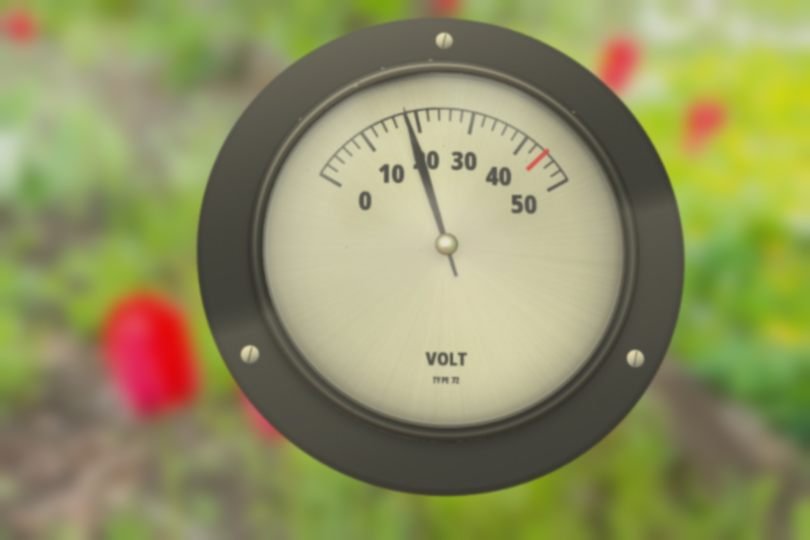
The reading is 18 V
